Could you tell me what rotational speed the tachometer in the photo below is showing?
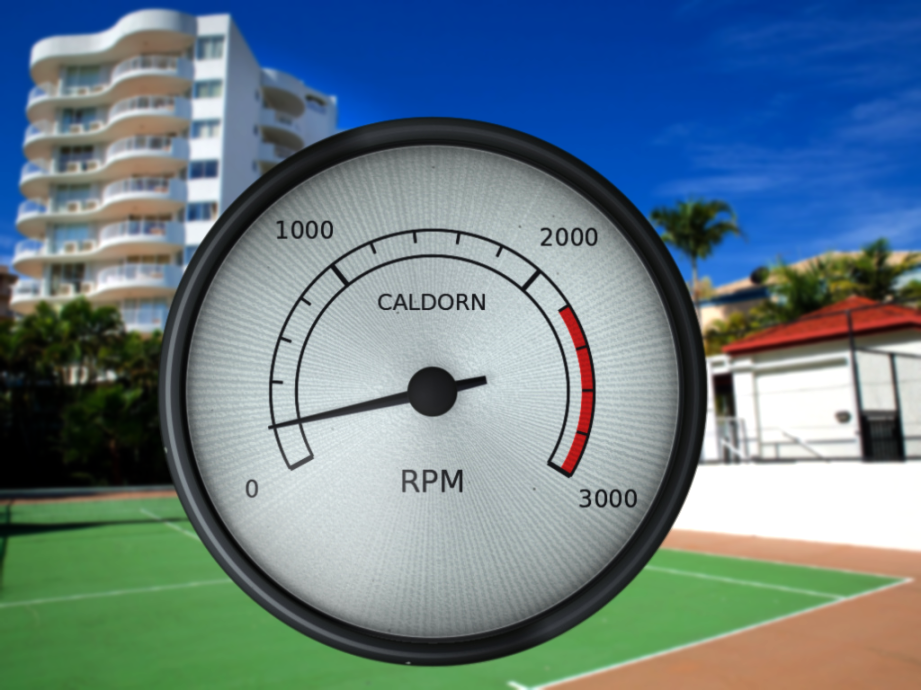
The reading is 200 rpm
